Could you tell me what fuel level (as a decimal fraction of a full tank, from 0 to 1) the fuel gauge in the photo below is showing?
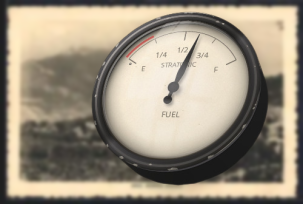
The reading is 0.625
